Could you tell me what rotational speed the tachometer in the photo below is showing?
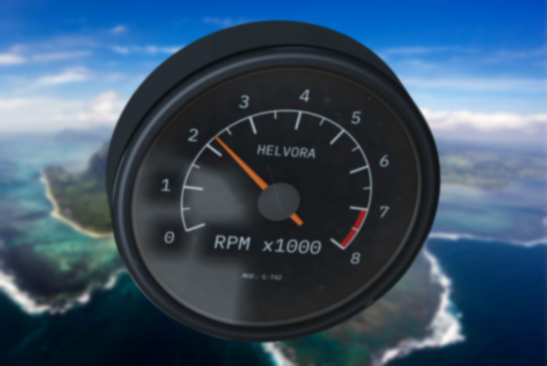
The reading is 2250 rpm
